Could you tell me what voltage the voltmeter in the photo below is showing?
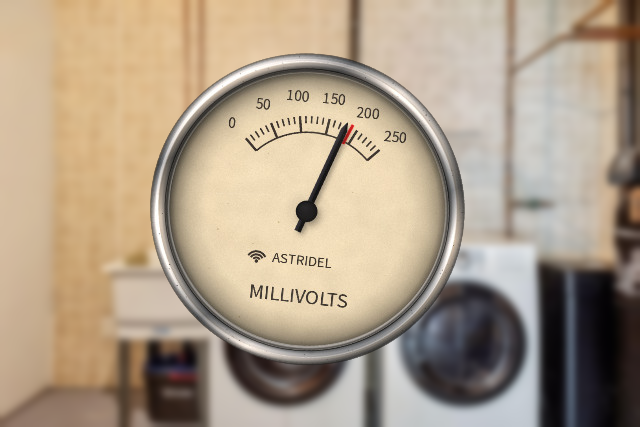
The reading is 180 mV
